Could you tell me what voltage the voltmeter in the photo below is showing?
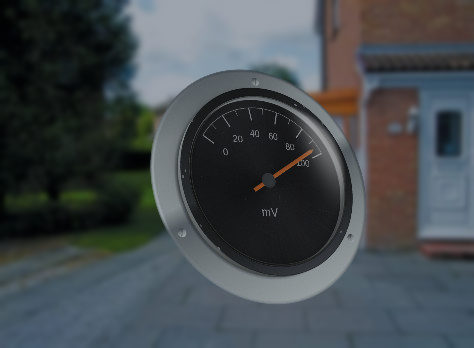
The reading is 95 mV
